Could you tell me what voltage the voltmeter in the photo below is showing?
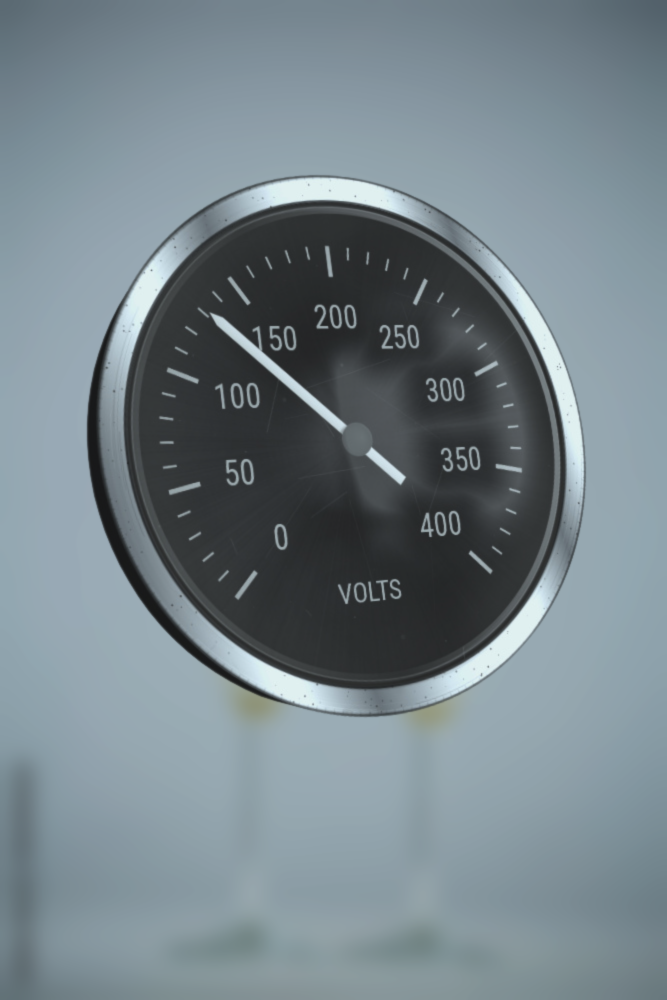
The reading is 130 V
